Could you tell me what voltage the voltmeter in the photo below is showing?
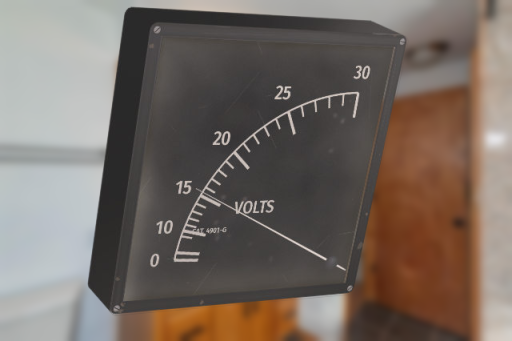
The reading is 15.5 V
